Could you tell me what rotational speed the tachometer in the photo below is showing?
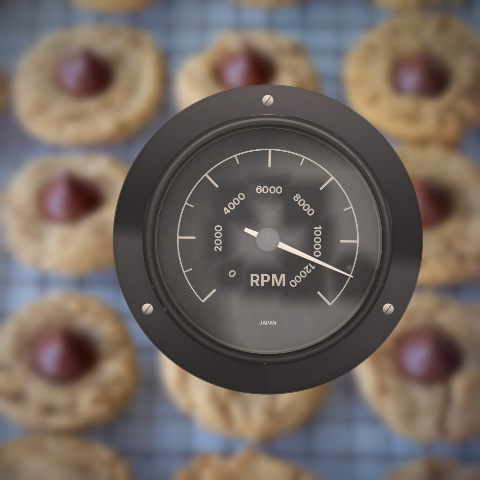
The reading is 11000 rpm
